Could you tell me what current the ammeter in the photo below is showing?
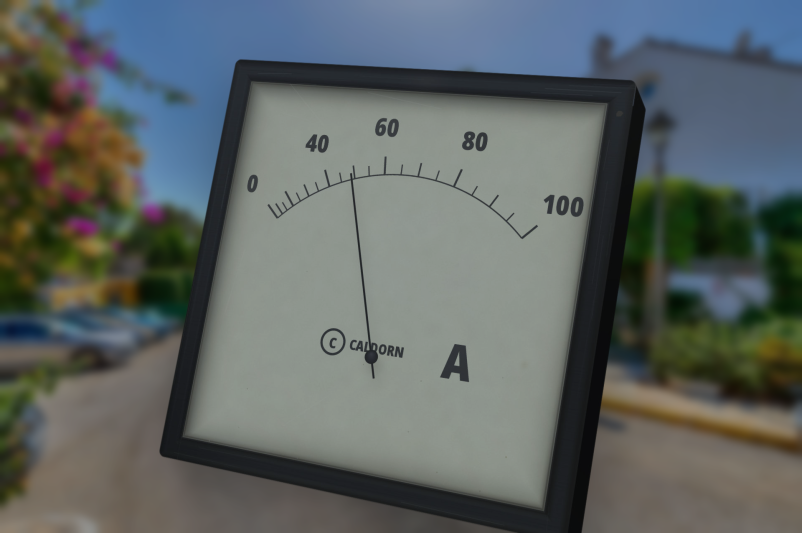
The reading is 50 A
